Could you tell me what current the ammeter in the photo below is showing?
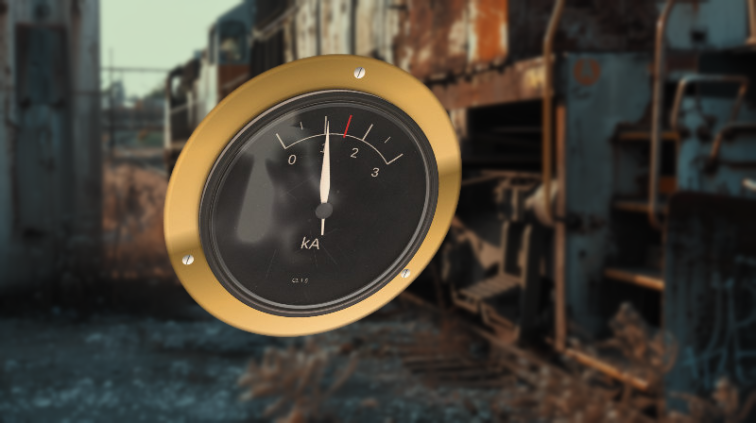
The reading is 1 kA
